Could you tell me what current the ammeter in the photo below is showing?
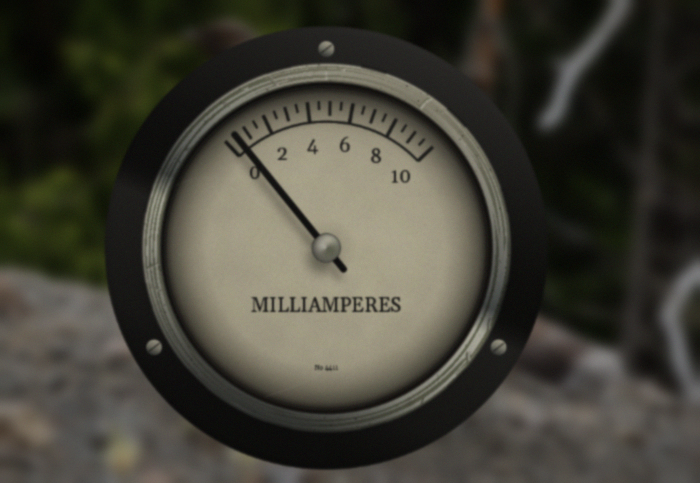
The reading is 0.5 mA
